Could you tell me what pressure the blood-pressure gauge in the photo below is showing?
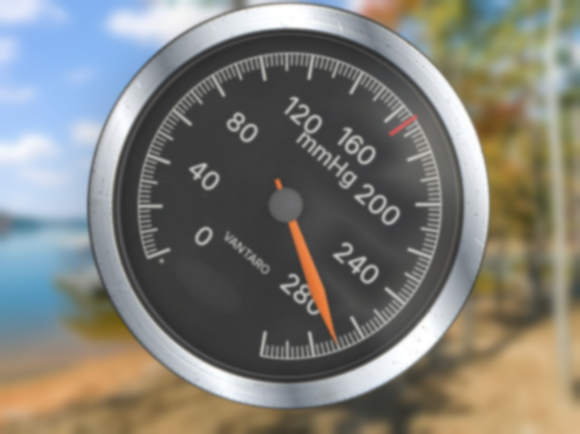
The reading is 270 mmHg
